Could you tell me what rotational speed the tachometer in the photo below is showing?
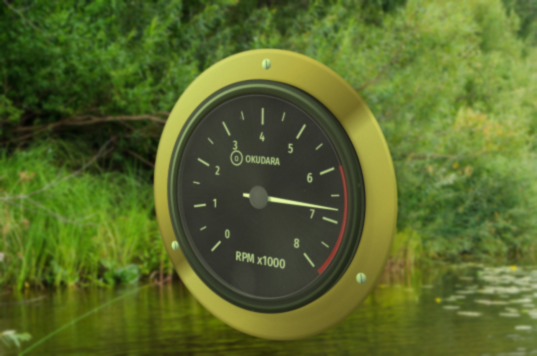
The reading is 6750 rpm
